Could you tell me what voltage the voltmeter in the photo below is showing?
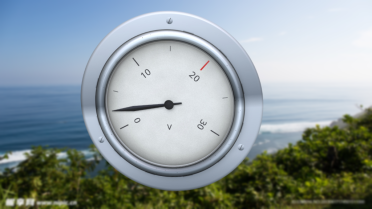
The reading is 2.5 V
